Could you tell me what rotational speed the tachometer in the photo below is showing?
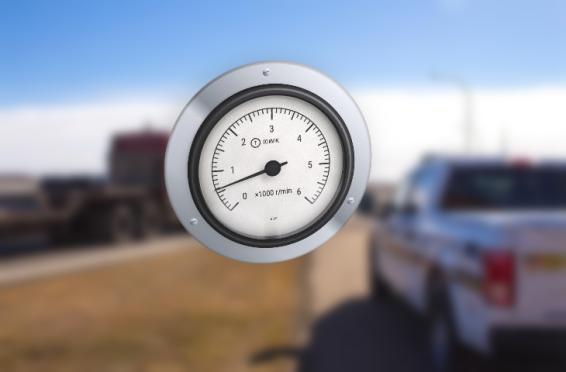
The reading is 600 rpm
